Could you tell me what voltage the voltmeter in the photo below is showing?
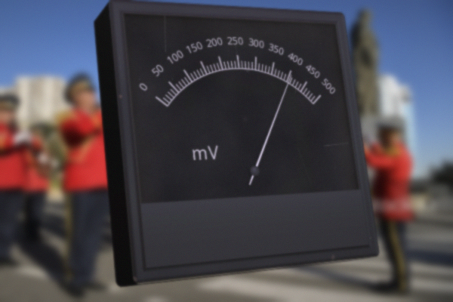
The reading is 400 mV
